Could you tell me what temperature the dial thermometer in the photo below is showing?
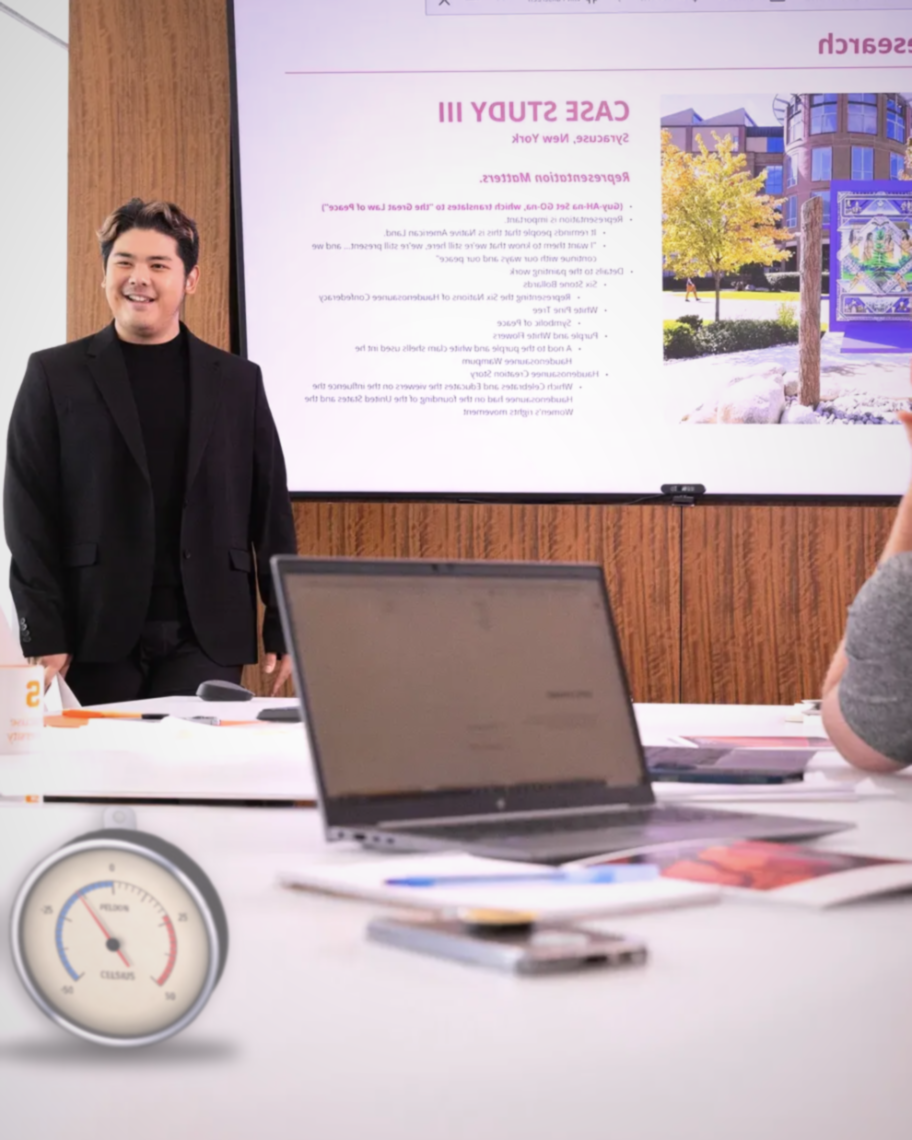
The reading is -12.5 °C
